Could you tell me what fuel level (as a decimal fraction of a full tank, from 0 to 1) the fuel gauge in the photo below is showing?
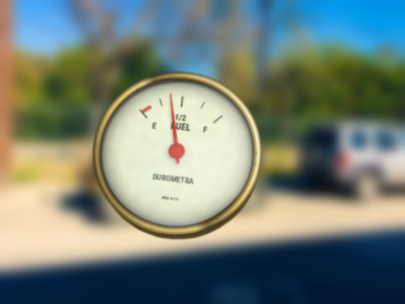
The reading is 0.375
